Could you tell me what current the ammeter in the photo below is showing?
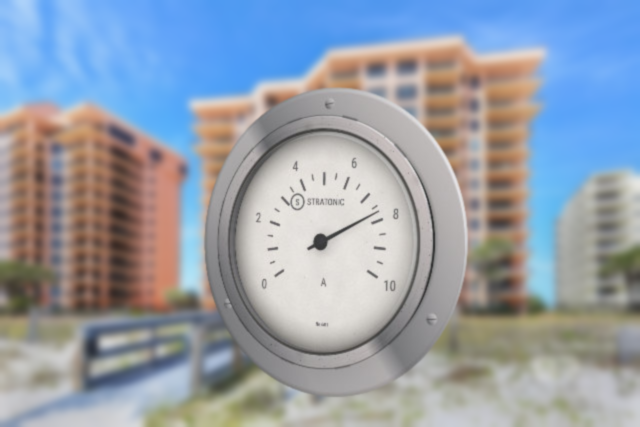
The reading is 7.75 A
